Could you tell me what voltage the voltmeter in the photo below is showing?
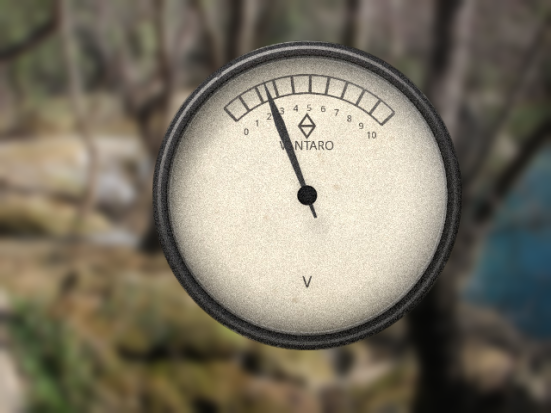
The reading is 2.5 V
